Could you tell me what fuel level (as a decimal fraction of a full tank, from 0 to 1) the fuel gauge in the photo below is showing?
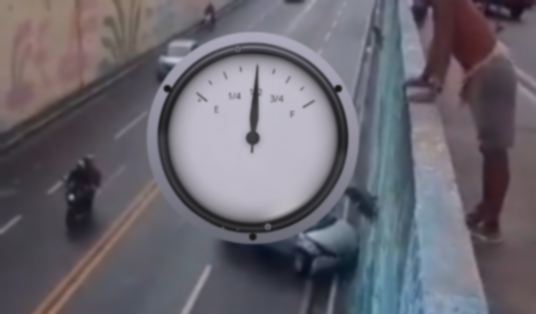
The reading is 0.5
